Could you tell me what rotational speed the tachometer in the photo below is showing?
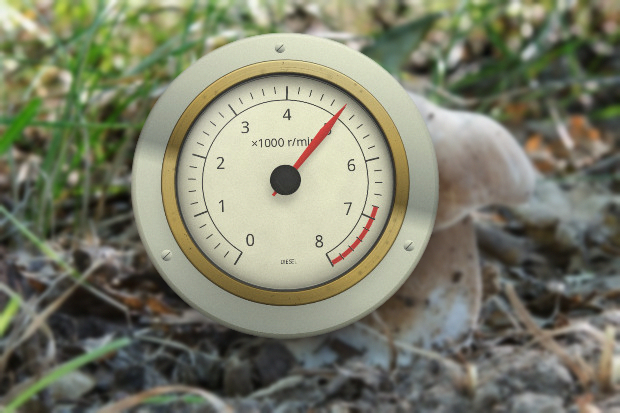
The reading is 5000 rpm
